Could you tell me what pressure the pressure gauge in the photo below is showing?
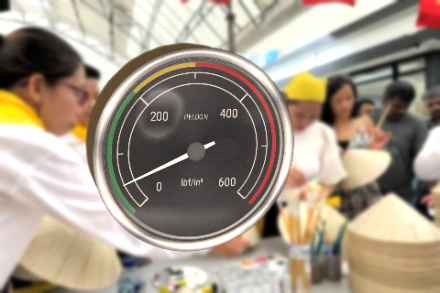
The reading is 50 psi
